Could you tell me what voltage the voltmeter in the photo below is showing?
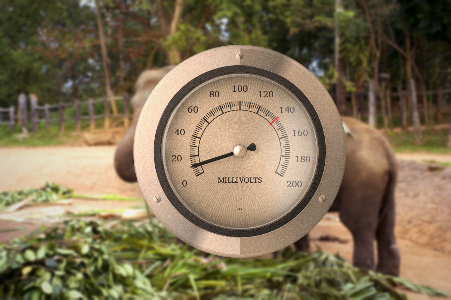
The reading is 10 mV
